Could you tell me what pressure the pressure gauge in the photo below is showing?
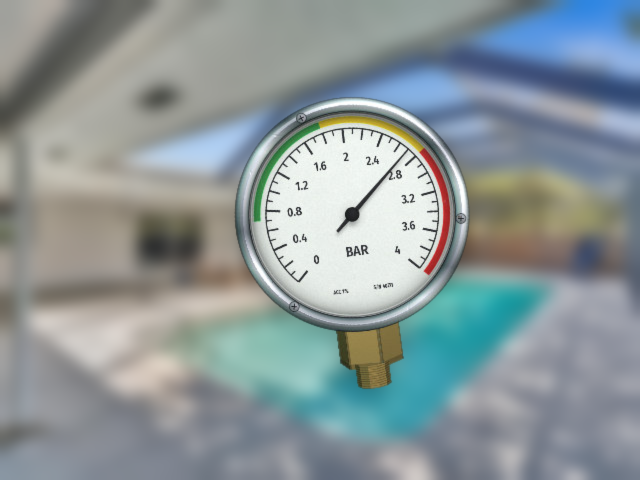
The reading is 2.7 bar
